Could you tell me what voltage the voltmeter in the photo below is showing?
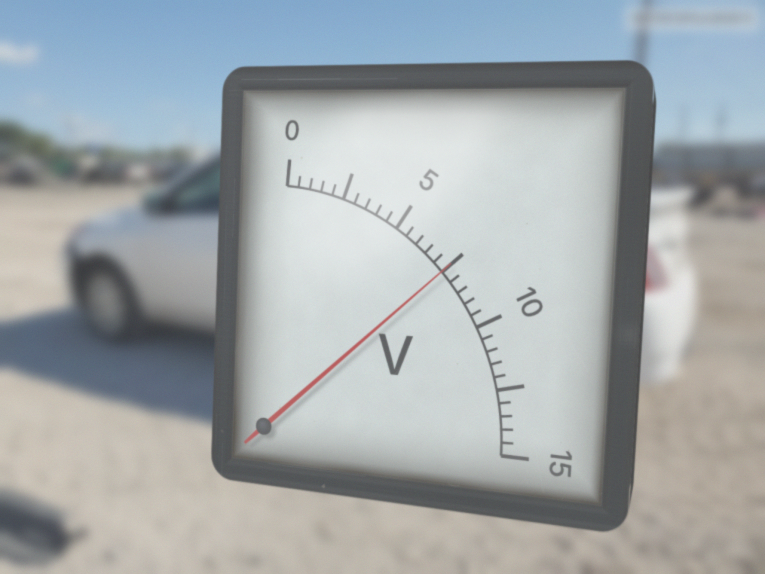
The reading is 7.5 V
